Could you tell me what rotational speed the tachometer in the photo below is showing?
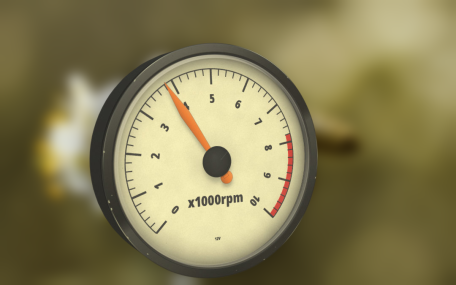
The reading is 3800 rpm
